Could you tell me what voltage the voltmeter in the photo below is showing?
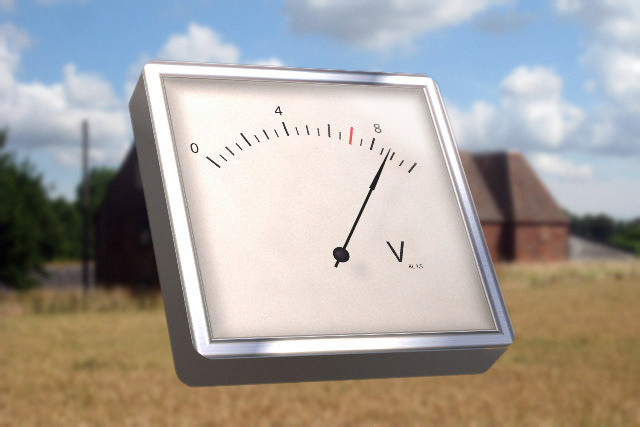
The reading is 8.75 V
